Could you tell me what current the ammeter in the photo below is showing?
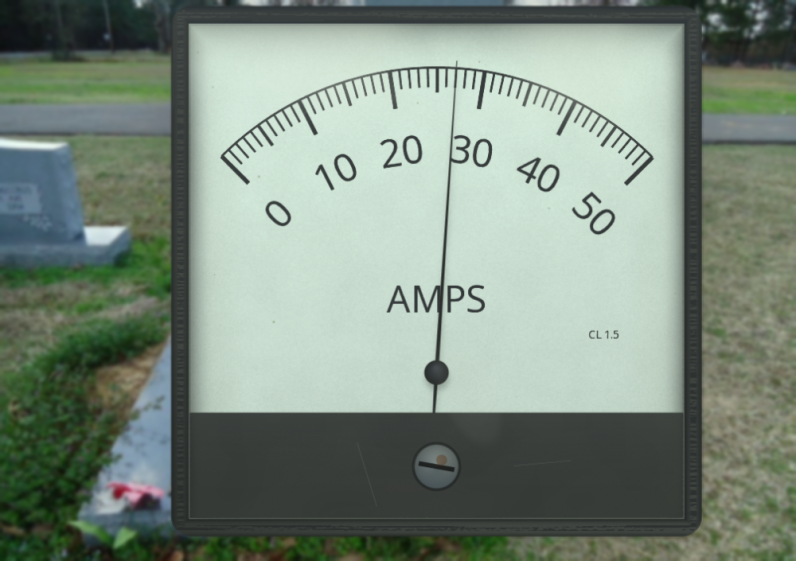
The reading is 27 A
